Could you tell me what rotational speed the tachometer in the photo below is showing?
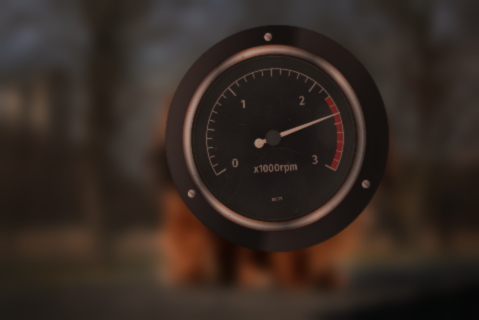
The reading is 2400 rpm
